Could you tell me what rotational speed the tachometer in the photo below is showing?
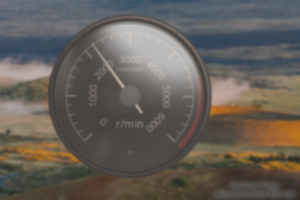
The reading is 2200 rpm
